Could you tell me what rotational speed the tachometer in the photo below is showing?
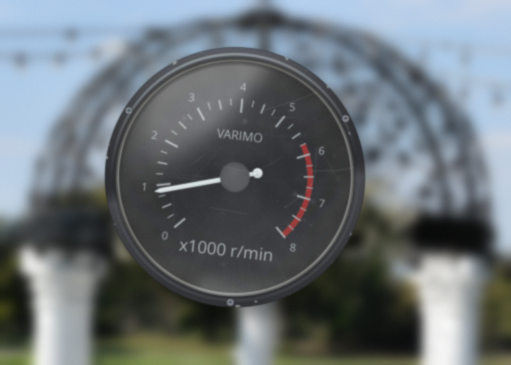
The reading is 875 rpm
